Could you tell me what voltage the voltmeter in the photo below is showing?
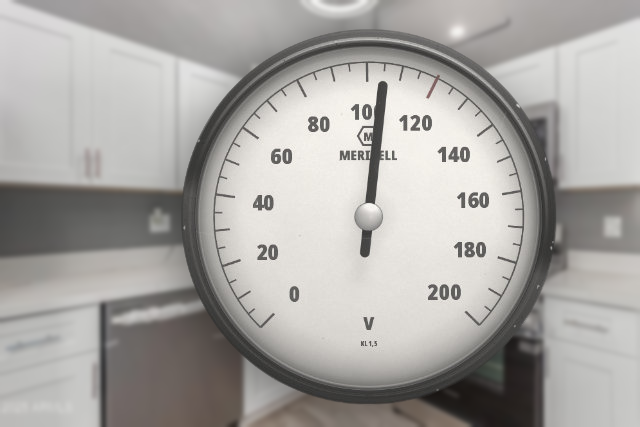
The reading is 105 V
